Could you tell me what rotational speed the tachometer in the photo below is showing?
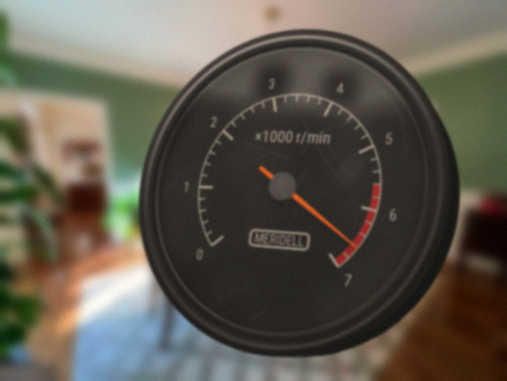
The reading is 6600 rpm
